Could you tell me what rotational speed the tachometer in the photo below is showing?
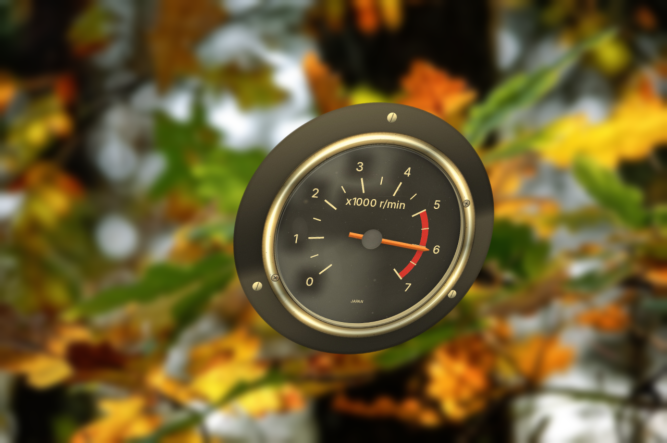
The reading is 6000 rpm
